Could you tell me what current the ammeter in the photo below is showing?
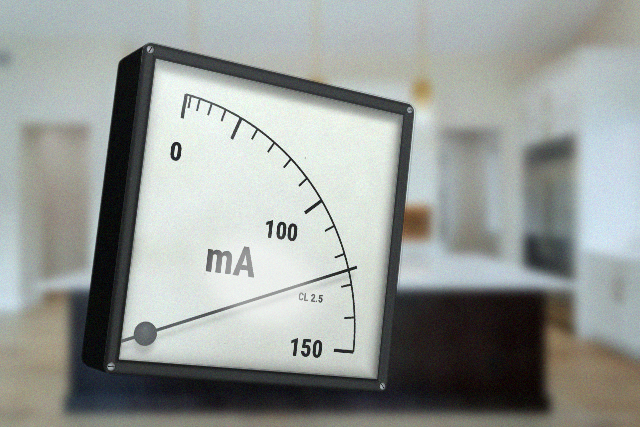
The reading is 125 mA
